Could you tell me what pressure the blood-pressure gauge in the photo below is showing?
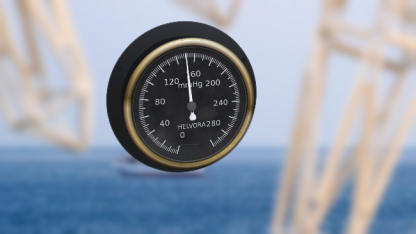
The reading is 150 mmHg
